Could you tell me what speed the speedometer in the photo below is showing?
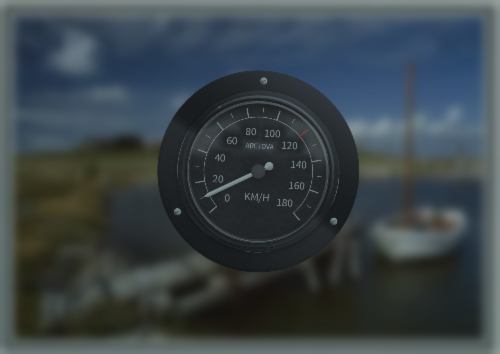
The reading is 10 km/h
